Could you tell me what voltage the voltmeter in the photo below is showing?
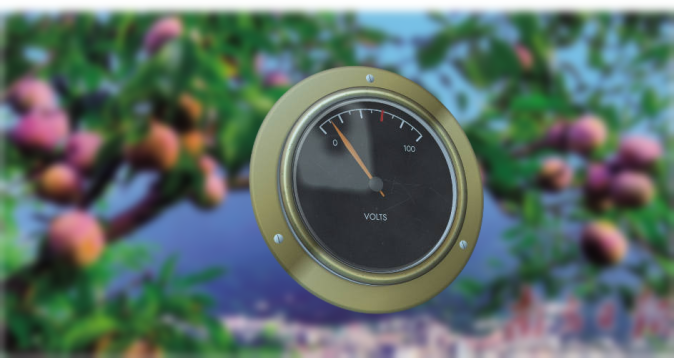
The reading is 10 V
